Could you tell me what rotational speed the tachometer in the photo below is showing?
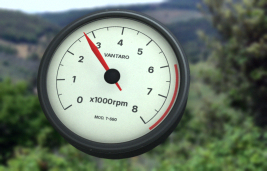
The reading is 2750 rpm
